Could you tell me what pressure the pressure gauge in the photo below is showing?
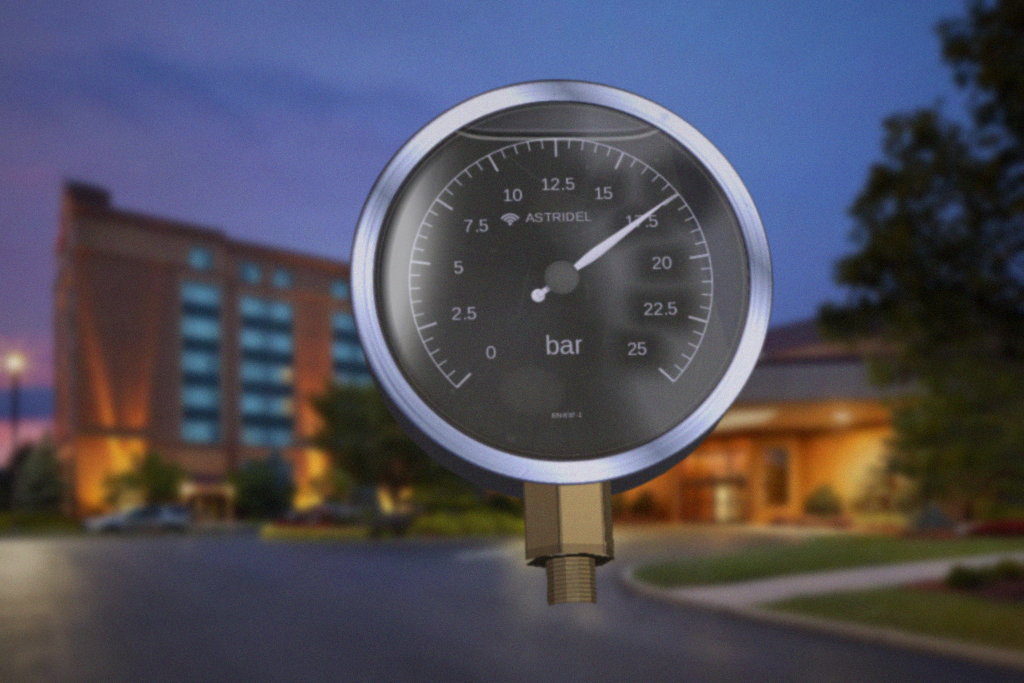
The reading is 17.5 bar
